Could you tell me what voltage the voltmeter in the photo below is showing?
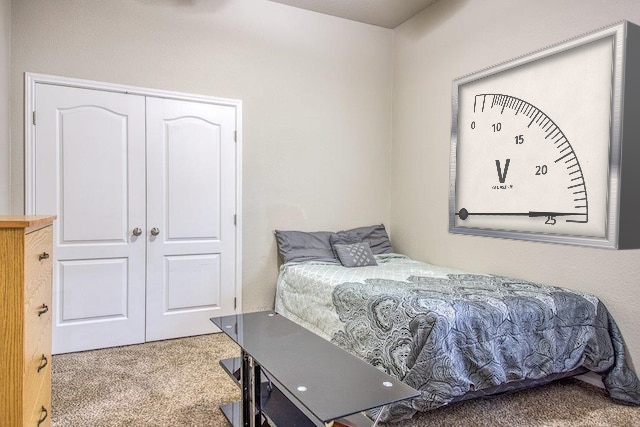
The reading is 24.5 V
